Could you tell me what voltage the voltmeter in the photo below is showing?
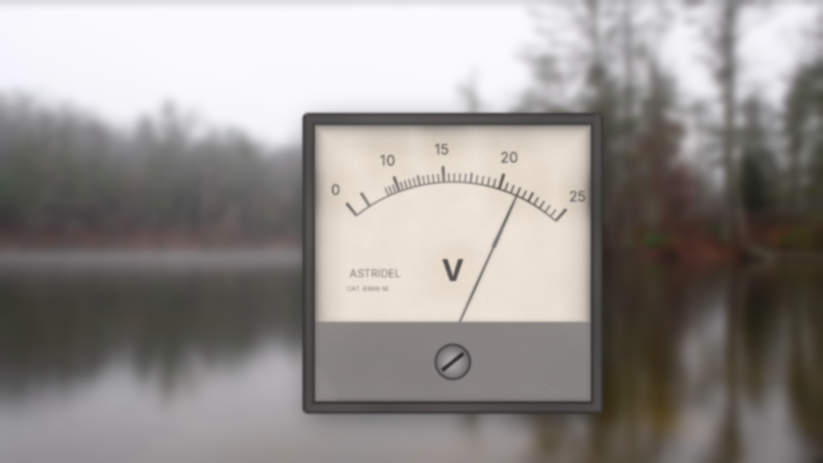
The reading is 21.5 V
